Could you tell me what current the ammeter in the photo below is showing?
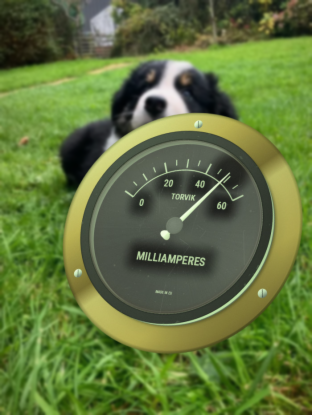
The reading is 50 mA
